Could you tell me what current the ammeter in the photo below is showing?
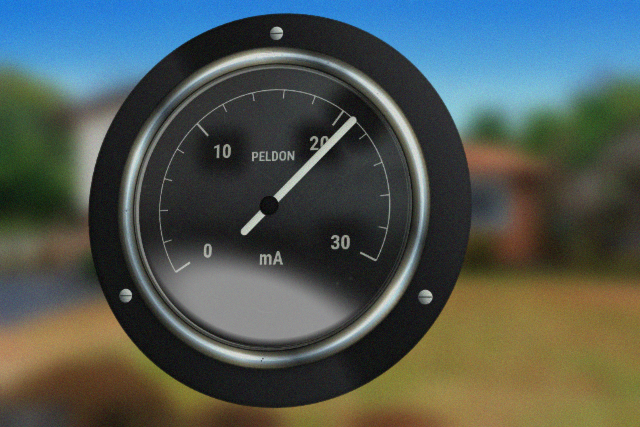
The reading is 21 mA
